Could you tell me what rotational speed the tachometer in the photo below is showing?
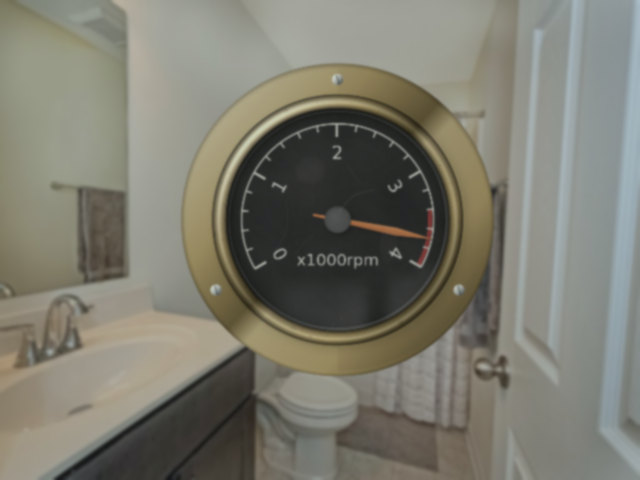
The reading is 3700 rpm
